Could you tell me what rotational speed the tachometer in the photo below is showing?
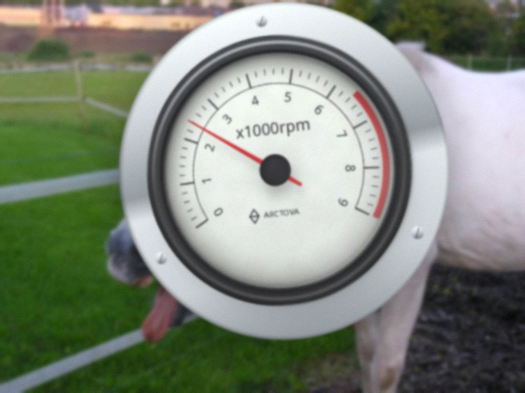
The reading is 2400 rpm
